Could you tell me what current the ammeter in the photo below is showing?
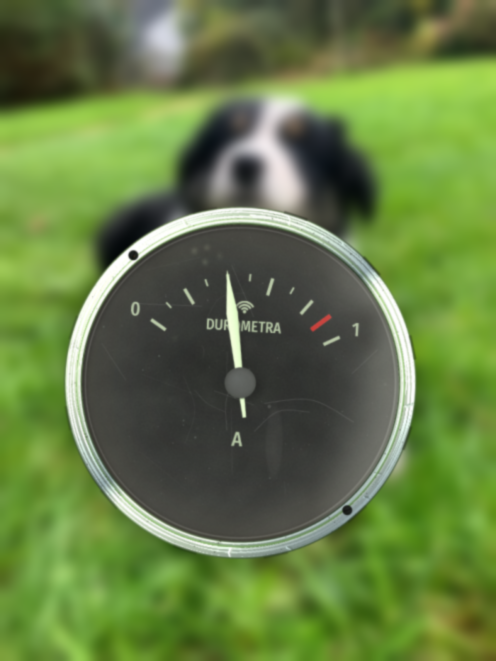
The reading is 0.4 A
